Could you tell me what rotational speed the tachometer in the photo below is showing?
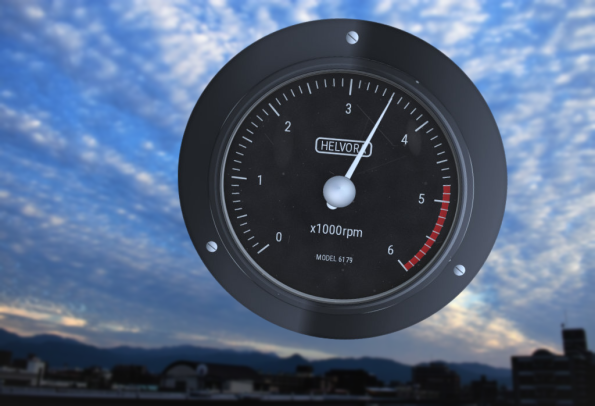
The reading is 3500 rpm
